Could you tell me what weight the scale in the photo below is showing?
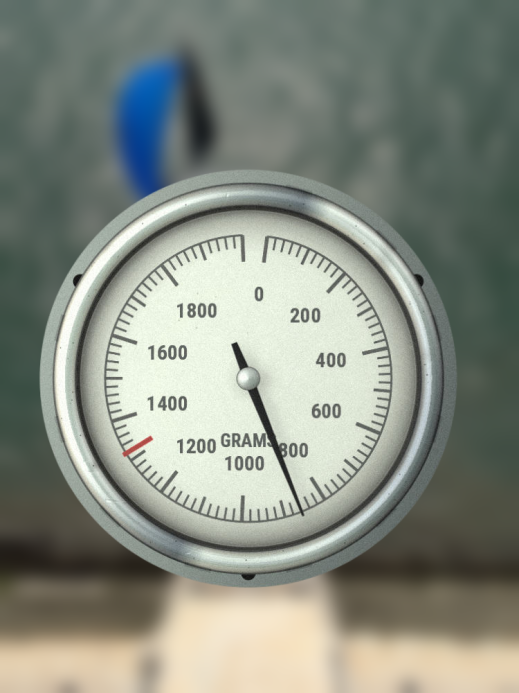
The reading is 860 g
